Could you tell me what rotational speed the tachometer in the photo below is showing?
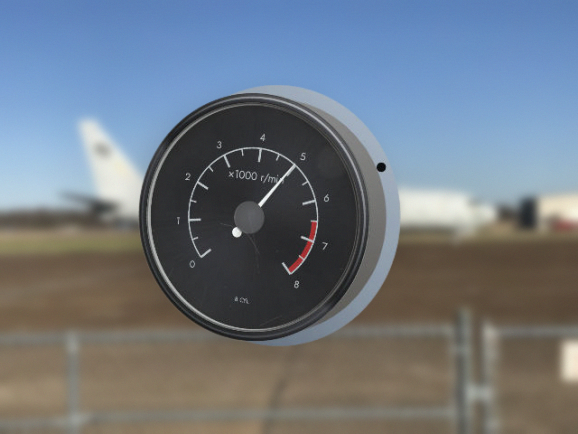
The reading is 5000 rpm
